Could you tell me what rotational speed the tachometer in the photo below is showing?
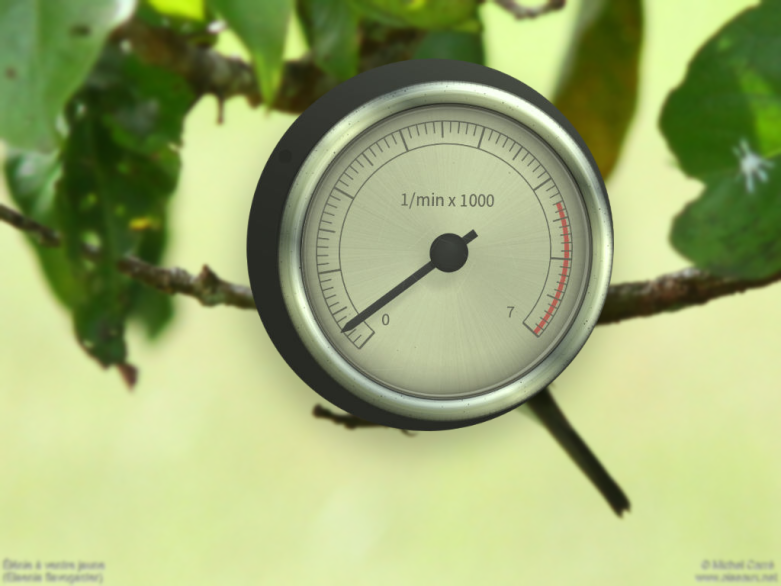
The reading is 300 rpm
